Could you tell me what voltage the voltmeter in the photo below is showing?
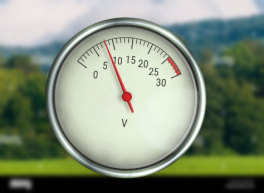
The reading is 8 V
